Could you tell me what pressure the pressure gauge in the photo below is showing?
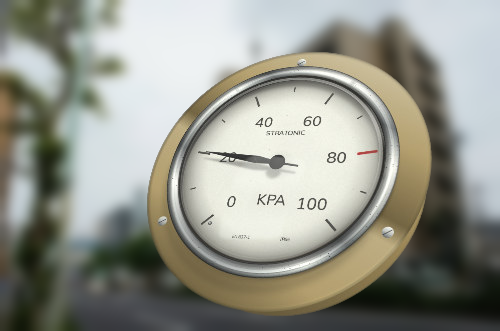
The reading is 20 kPa
